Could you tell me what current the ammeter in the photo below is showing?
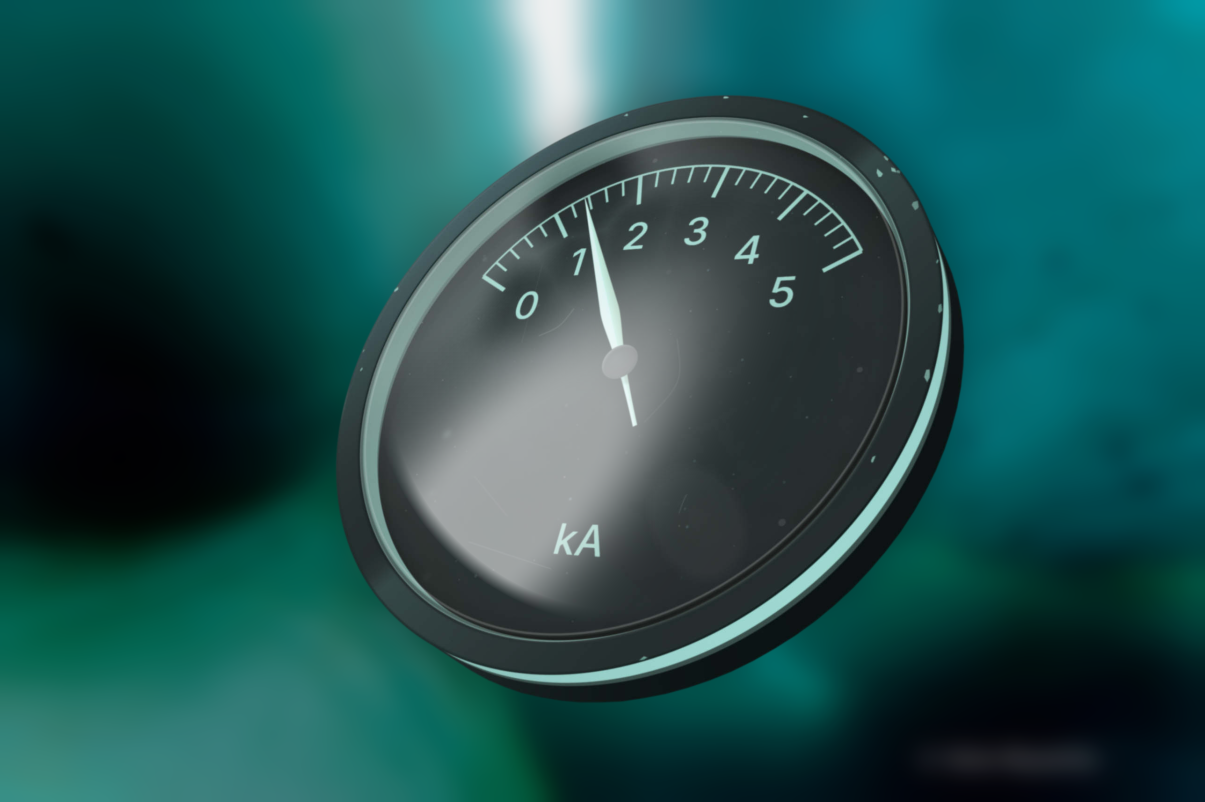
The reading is 1.4 kA
